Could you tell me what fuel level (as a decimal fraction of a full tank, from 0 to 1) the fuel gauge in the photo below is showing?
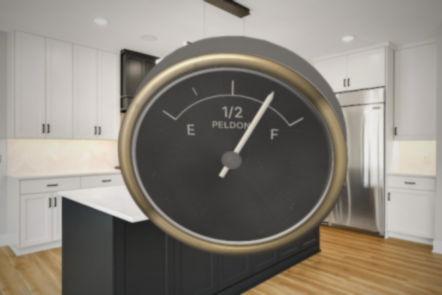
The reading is 0.75
